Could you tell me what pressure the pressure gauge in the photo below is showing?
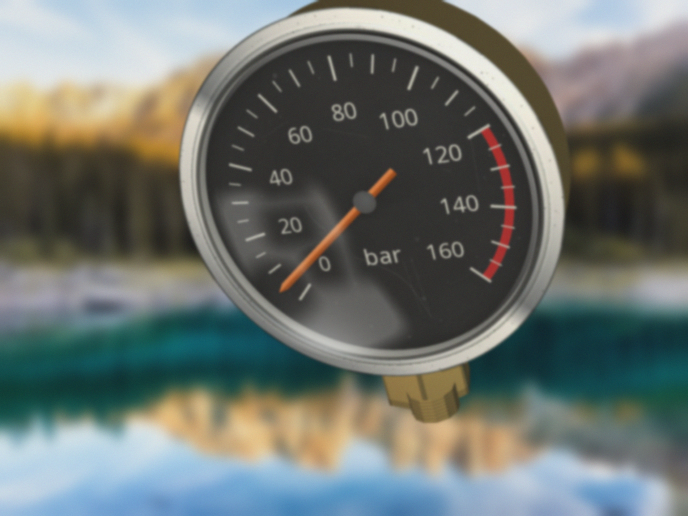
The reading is 5 bar
